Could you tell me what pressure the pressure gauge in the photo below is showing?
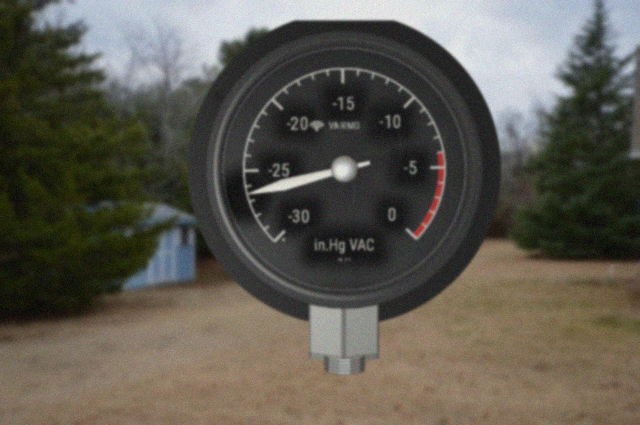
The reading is -26.5 inHg
